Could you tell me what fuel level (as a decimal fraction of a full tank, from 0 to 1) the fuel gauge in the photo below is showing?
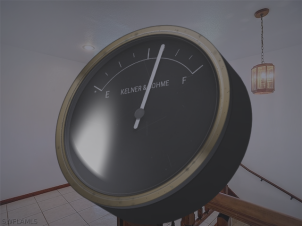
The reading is 0.625
